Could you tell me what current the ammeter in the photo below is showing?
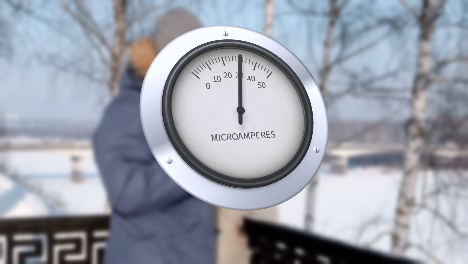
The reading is 30 µA
